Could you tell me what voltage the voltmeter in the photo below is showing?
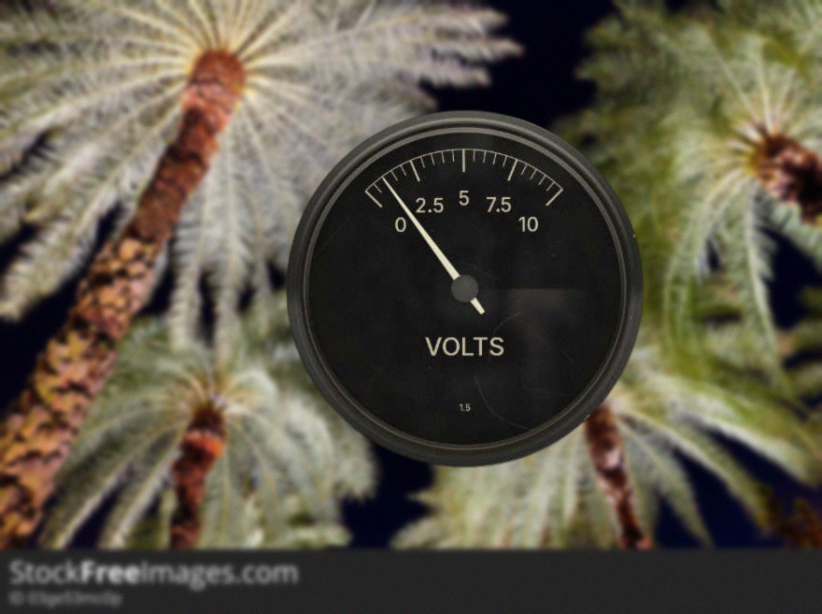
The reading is 1 V
